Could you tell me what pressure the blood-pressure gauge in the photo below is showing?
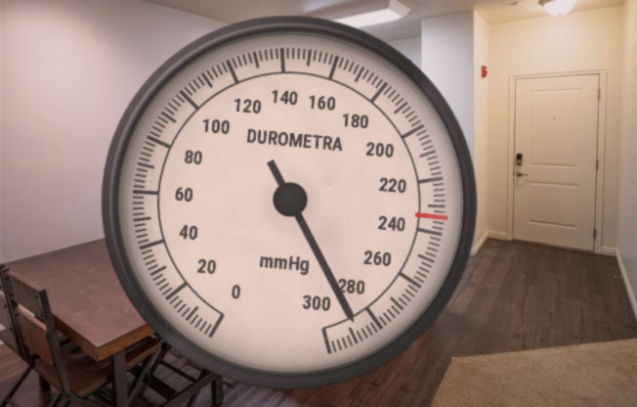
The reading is 288 mmHg
